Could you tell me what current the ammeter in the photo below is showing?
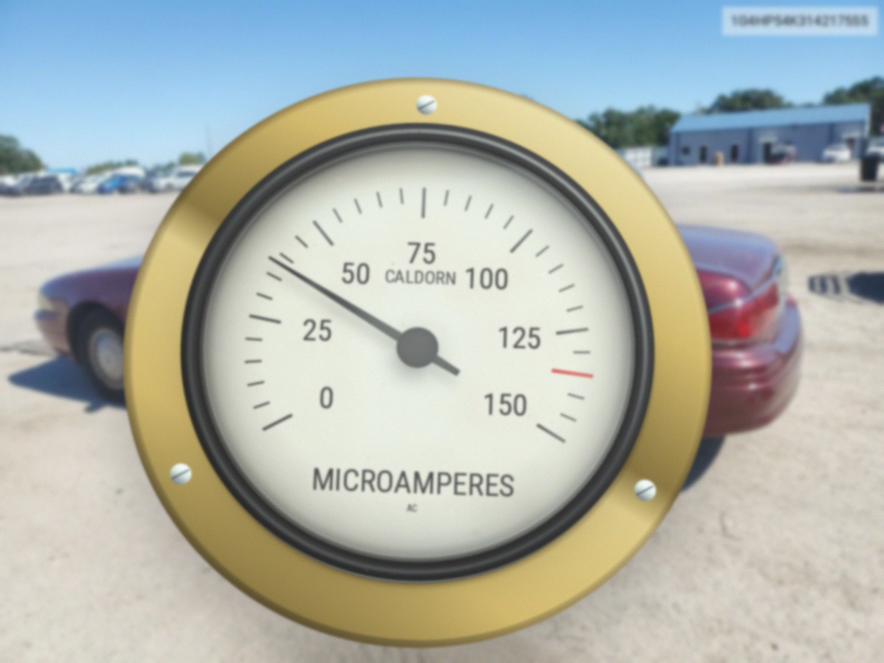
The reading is 37.5 µA
